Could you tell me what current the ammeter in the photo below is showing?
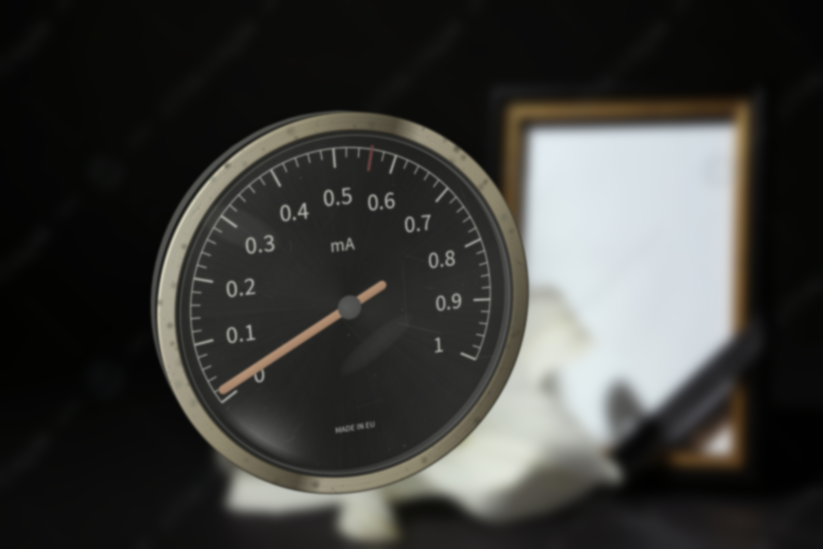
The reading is 0.02 mA
